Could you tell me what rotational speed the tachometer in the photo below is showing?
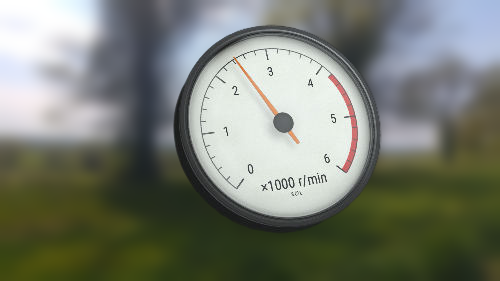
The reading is 2400 rpm
